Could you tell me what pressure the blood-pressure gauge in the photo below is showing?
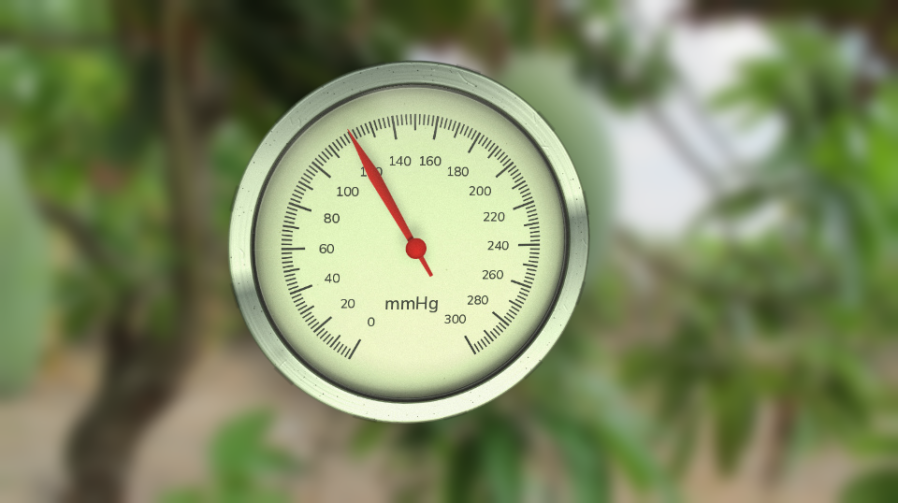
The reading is 120 mmHg
